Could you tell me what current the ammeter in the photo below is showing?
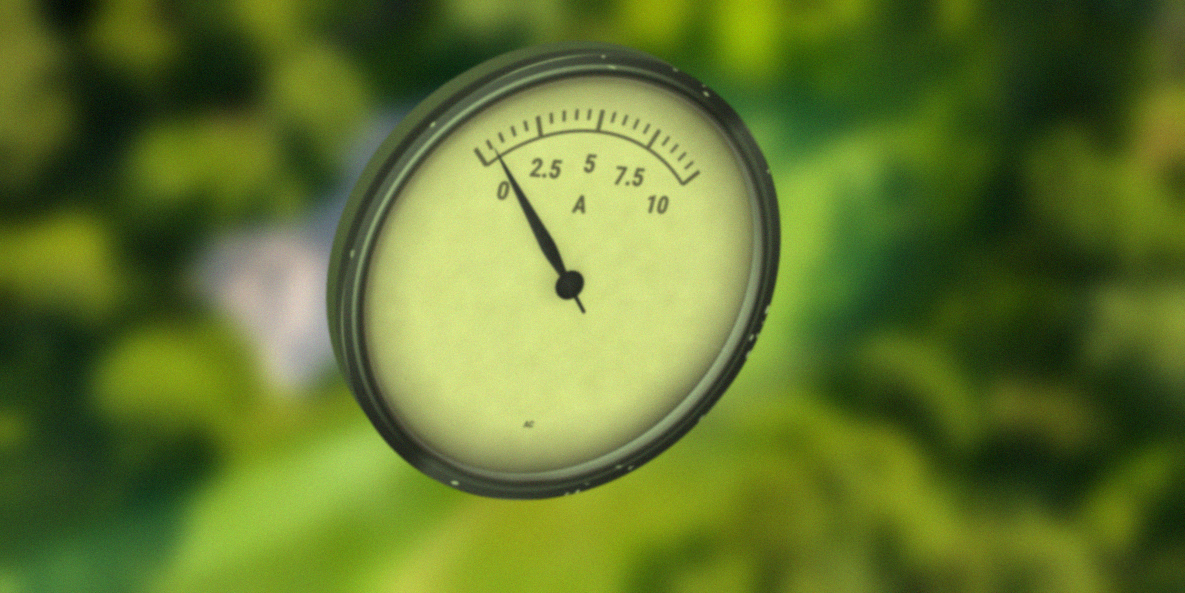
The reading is 0.5 A
